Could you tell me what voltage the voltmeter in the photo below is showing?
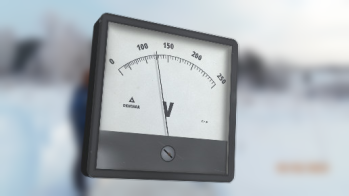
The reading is 125 V
